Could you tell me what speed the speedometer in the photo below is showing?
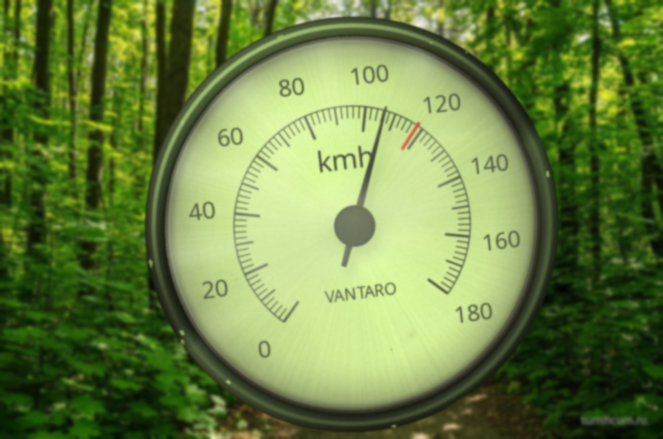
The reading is 106 km/h
